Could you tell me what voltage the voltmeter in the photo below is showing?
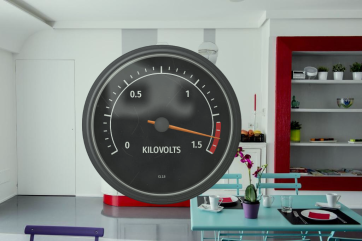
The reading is 1.4 kV
